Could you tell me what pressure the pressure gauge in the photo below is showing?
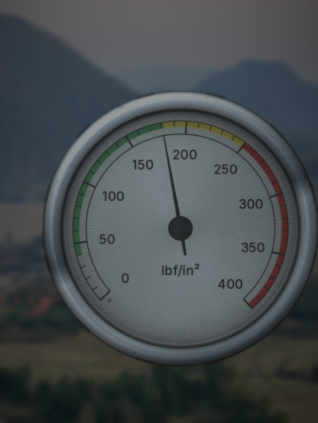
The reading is 180 psi
